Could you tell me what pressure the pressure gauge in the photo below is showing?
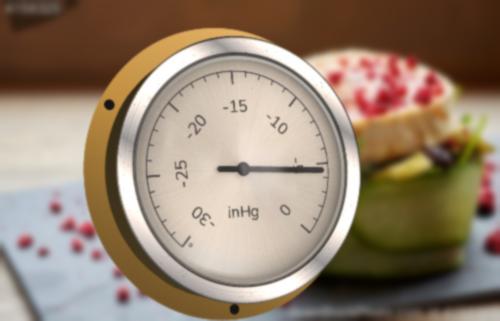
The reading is -4.5 inHg
